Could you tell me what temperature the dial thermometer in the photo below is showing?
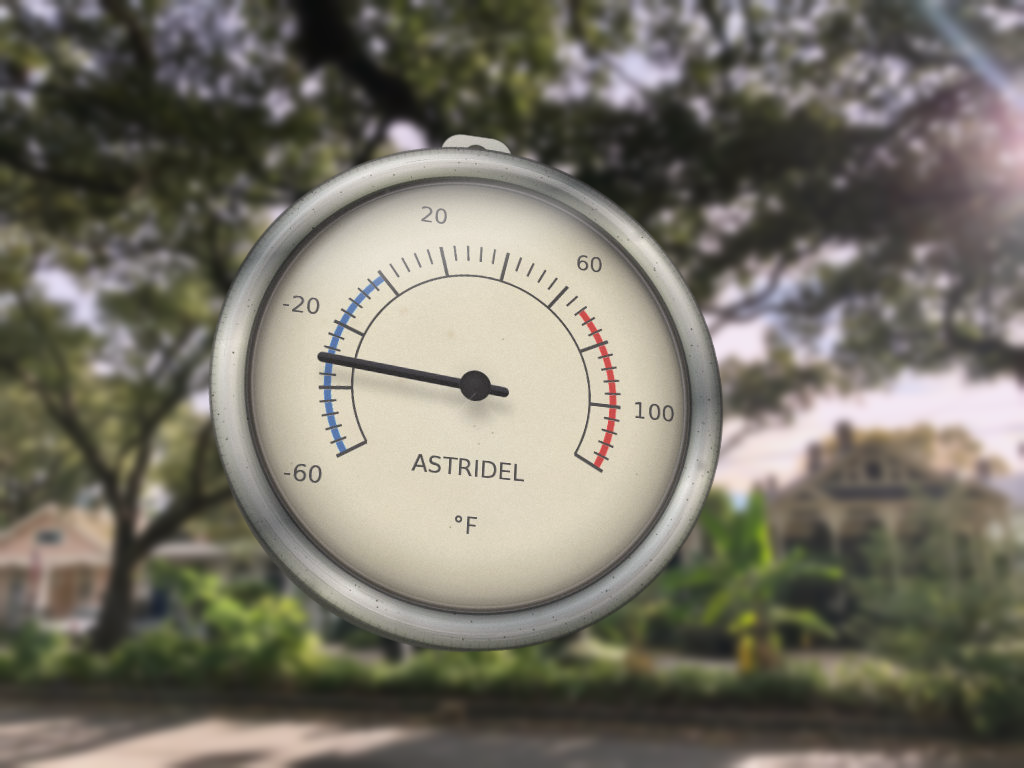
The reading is -32 °F
